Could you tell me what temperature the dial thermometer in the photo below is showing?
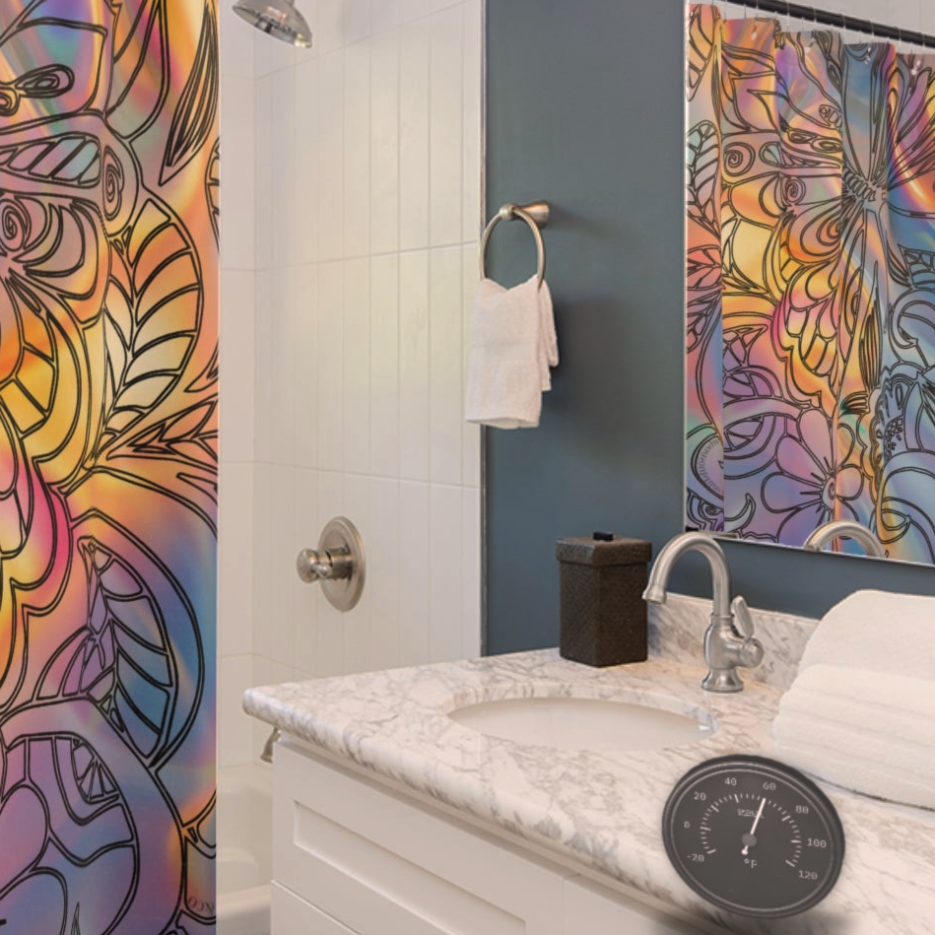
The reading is 60 °F
